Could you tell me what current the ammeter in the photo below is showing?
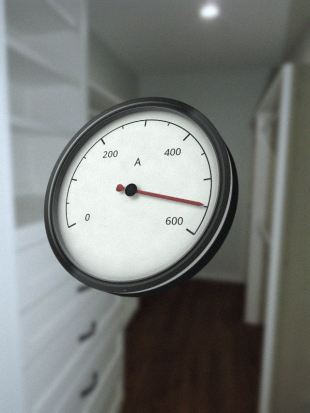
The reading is 550 A
